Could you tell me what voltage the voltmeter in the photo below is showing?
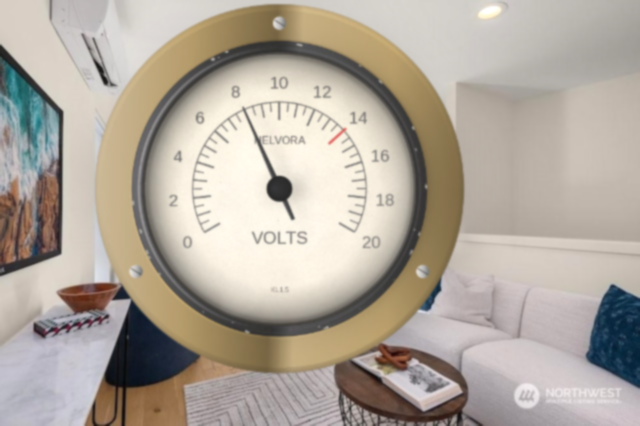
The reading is 8 V
